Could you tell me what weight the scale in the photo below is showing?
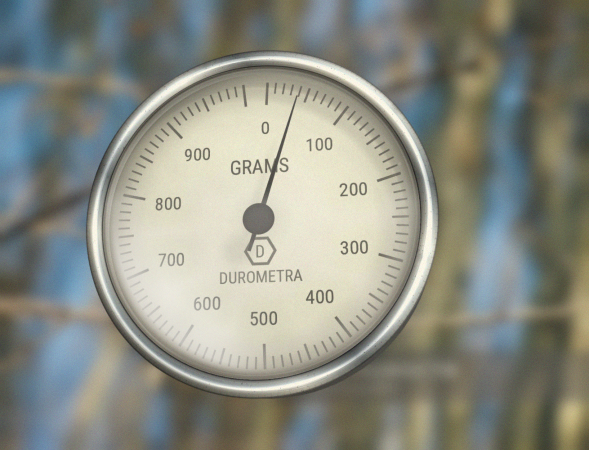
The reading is 40 g
